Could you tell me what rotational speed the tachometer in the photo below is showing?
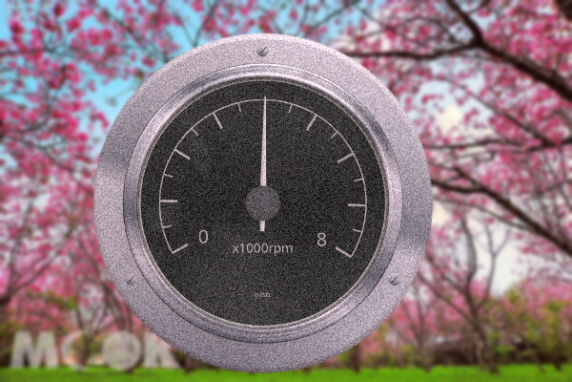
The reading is 4000 rpm
